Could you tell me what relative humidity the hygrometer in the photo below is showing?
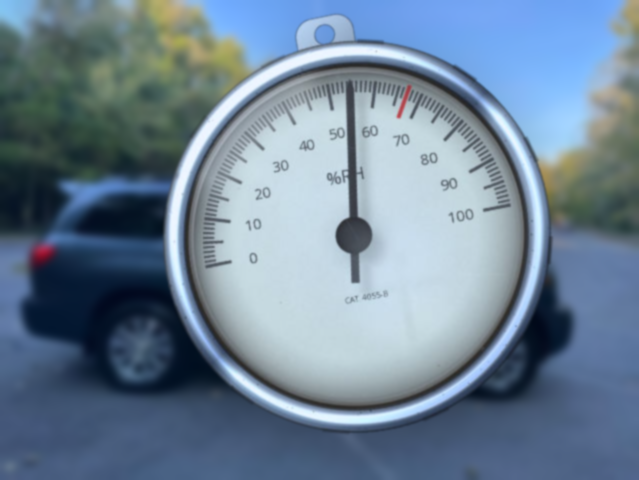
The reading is 55 %
